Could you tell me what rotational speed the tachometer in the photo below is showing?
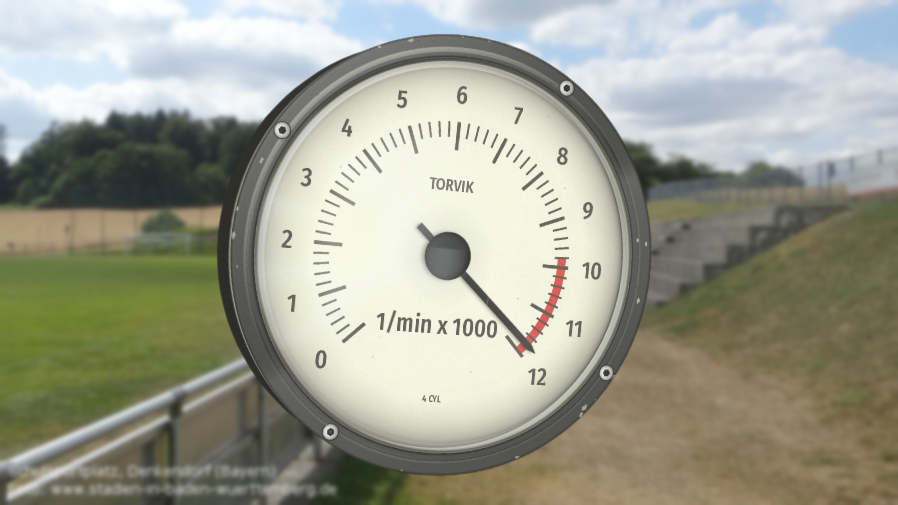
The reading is 11800 rpm
